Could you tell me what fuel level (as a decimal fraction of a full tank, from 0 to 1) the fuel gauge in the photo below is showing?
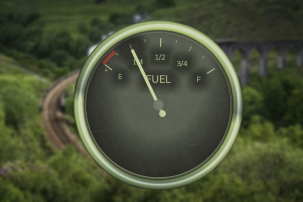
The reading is 0.25
